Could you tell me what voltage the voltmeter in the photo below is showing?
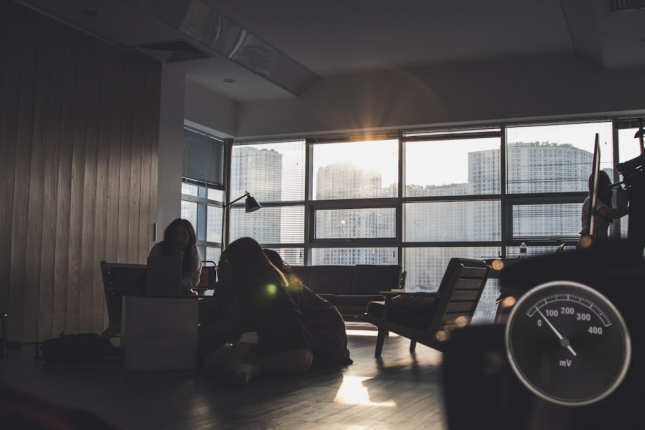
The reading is 50 mV
